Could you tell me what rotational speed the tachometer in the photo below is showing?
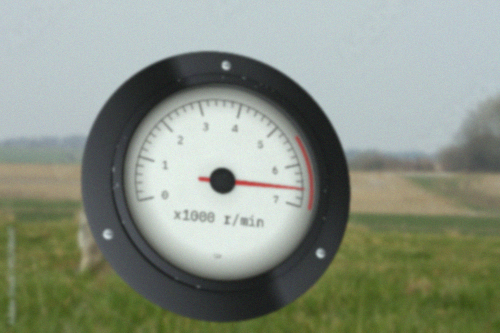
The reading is 6600 rpm
